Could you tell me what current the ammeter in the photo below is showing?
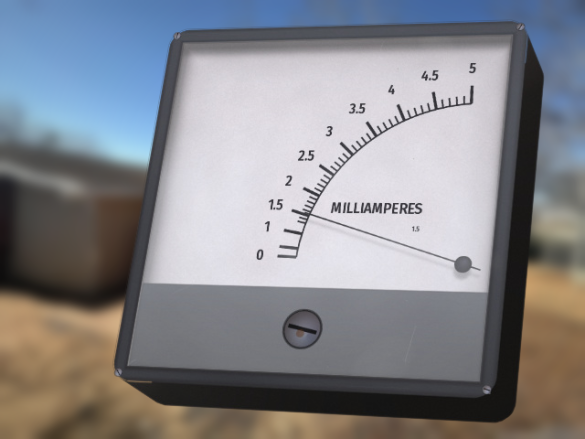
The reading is 1.5 mA
